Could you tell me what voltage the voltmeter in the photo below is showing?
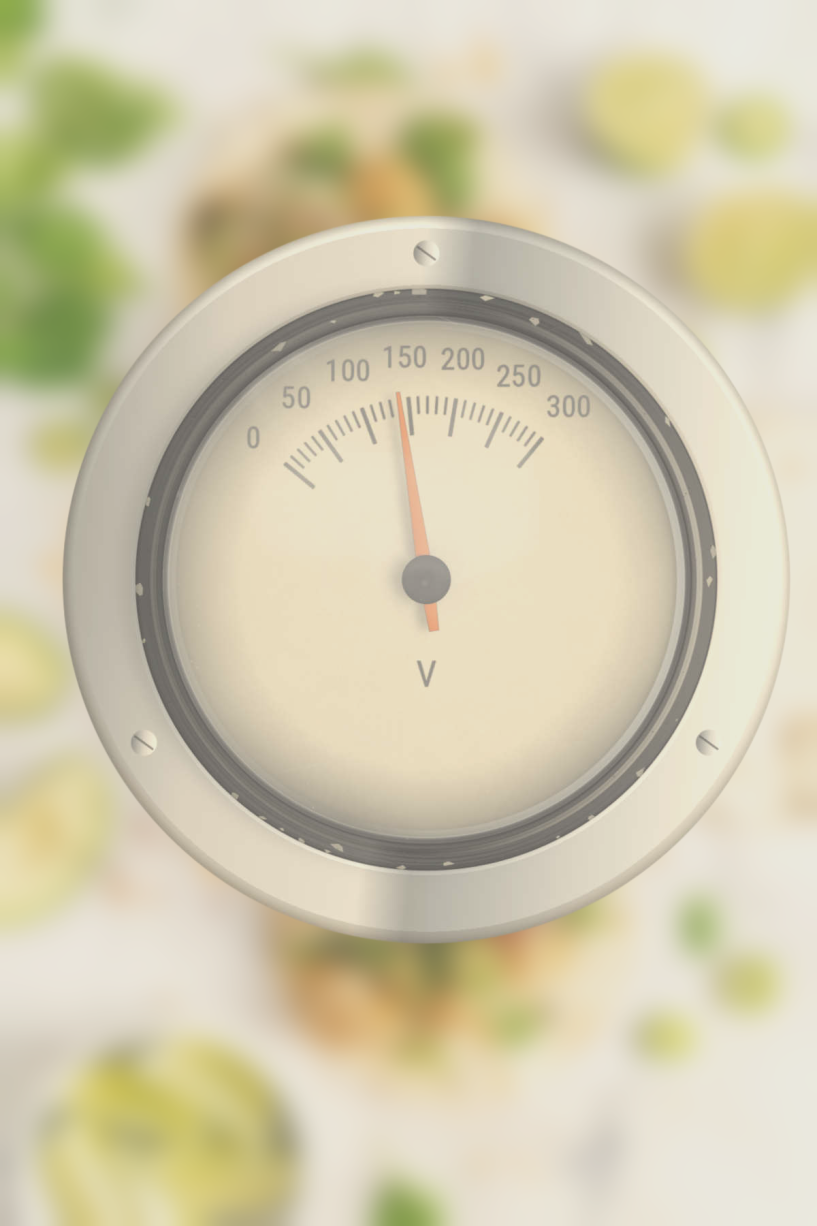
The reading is 140 V
